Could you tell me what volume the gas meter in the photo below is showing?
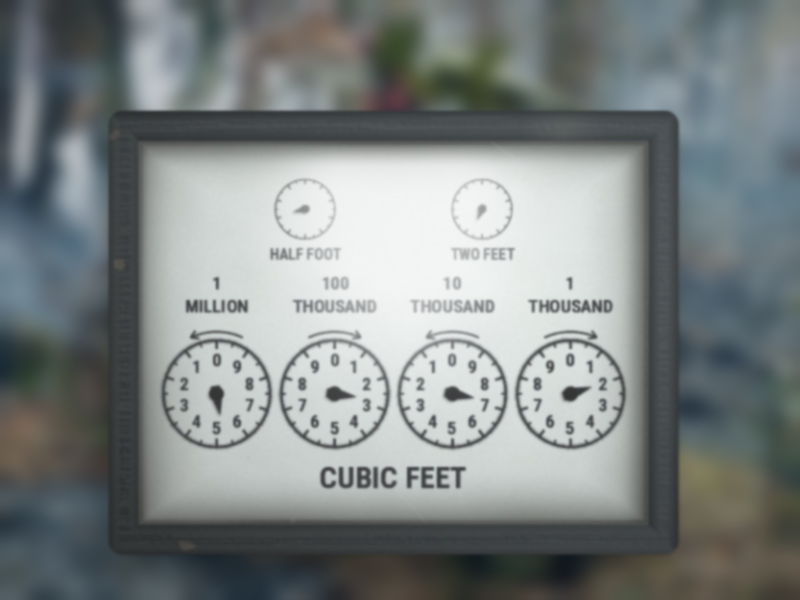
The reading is 527200 ft³
